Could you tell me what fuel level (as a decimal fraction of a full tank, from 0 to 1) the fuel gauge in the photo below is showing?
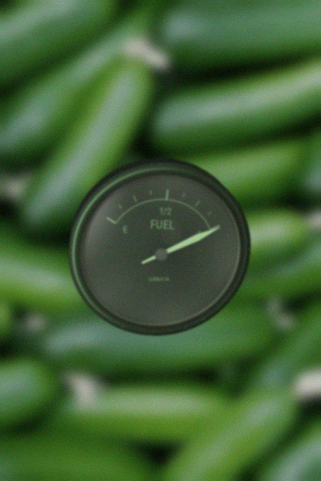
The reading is 1
